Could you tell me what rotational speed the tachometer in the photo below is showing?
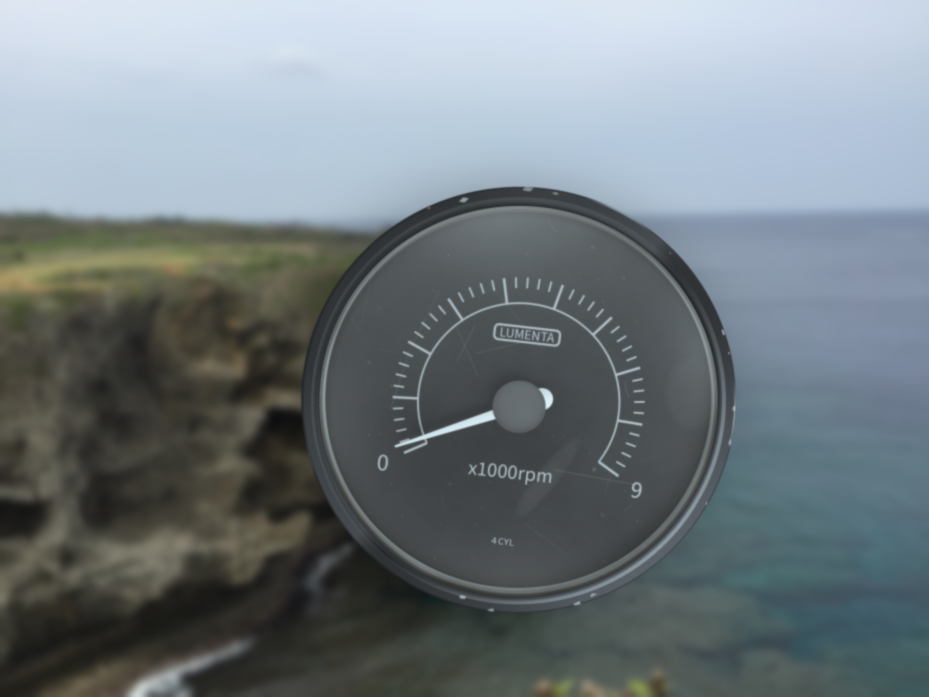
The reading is 200 rpm
